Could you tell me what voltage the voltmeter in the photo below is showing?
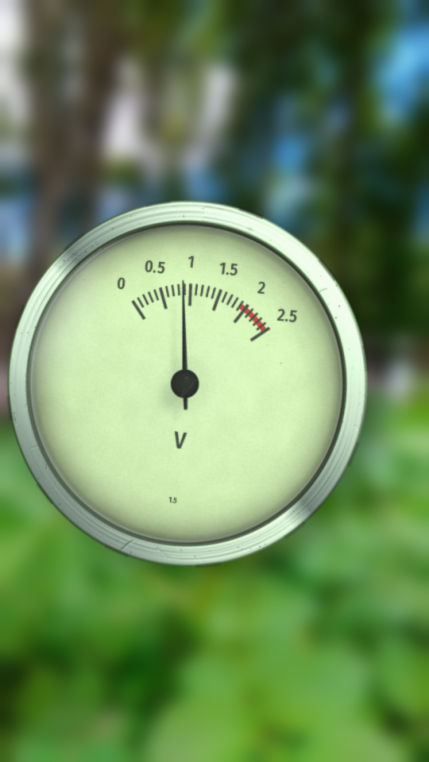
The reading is 0.9 V
